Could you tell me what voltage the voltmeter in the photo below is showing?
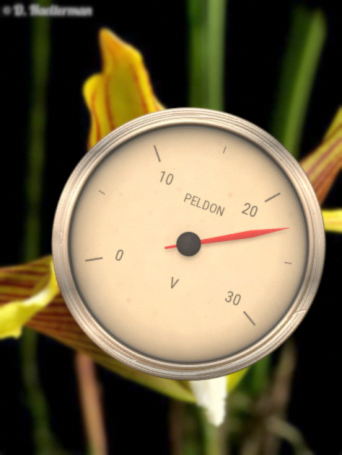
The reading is 22.5 V
